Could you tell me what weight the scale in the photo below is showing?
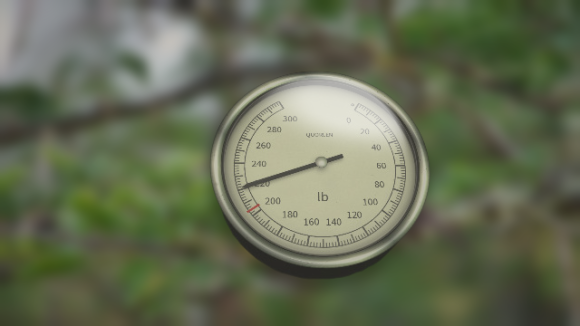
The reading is 220 lb
